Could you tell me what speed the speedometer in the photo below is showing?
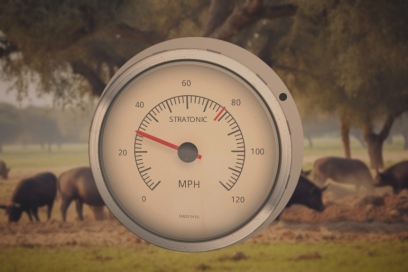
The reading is 30 mph
